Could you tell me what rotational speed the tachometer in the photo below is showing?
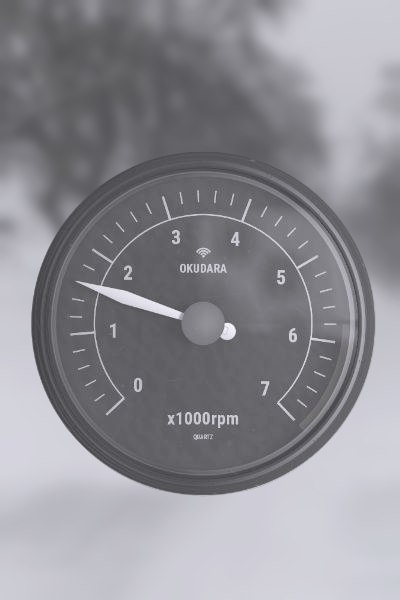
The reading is 1600 rpm
